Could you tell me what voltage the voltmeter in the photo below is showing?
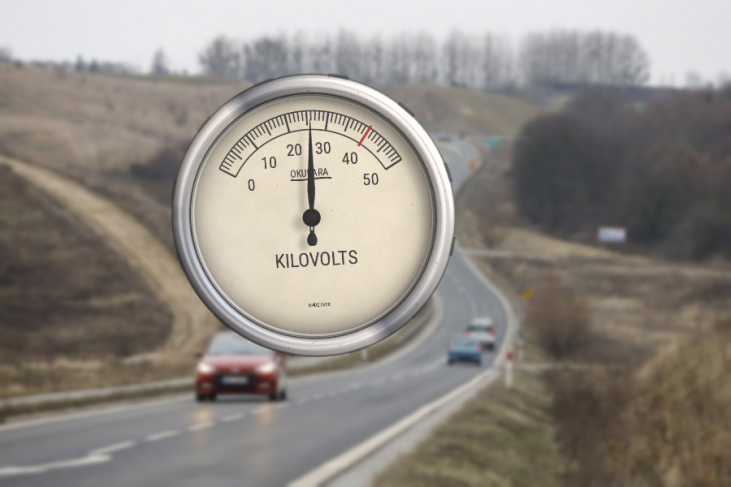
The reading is 26 kV
